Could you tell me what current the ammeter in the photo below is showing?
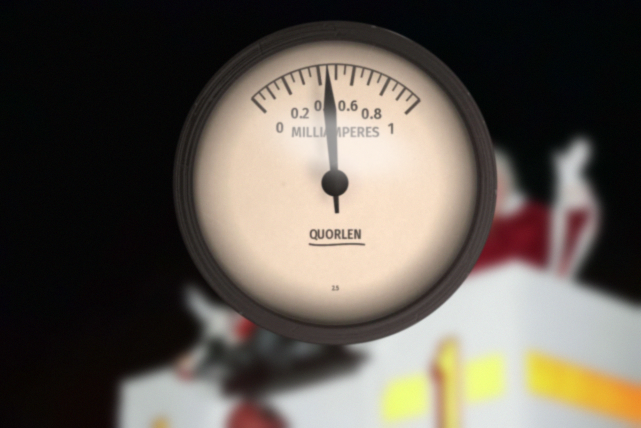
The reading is 0.45 mA
